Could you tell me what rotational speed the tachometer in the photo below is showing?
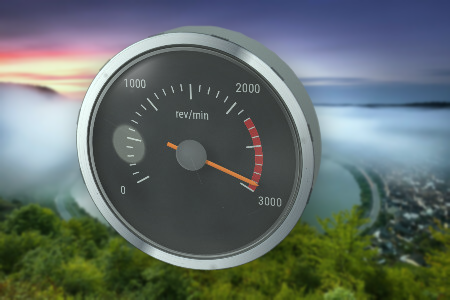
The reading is 2900 rpm
